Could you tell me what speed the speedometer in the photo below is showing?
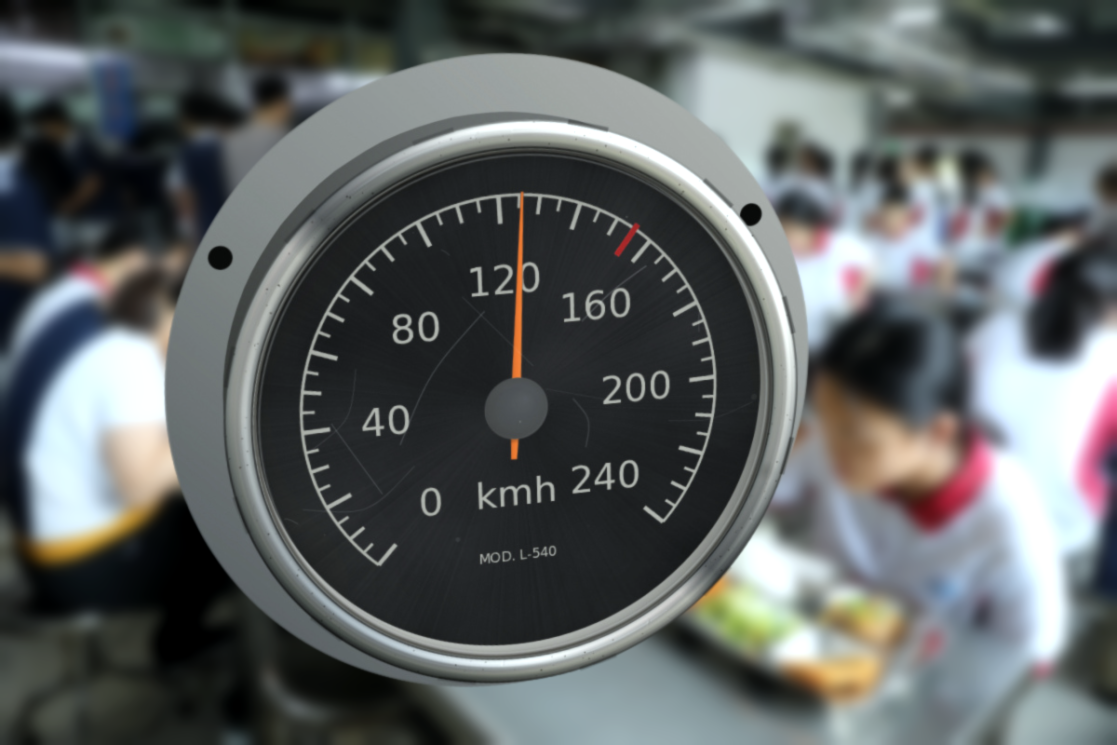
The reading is 125 km/h
